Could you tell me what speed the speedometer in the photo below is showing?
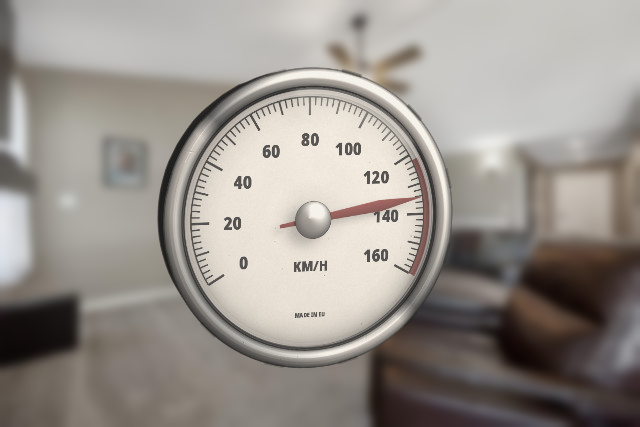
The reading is 134 km/h
